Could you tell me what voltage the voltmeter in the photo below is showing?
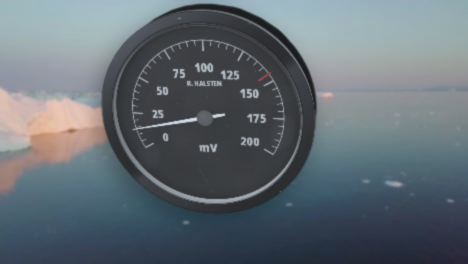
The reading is 15 mV
